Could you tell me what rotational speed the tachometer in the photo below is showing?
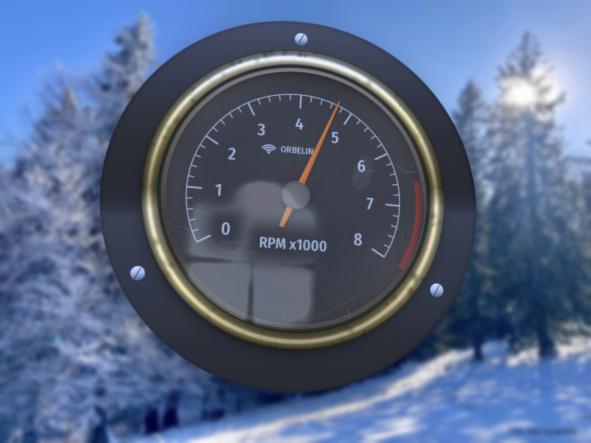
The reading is 4700 rpm
